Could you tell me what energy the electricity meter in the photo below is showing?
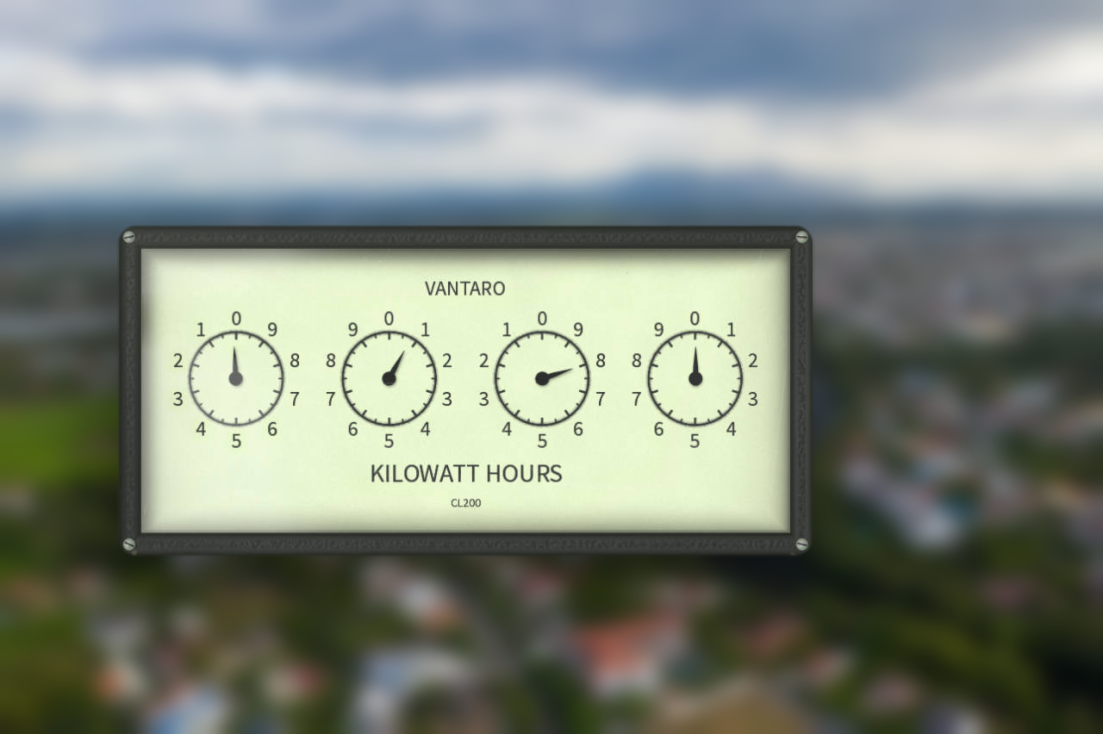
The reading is 80 kWh
